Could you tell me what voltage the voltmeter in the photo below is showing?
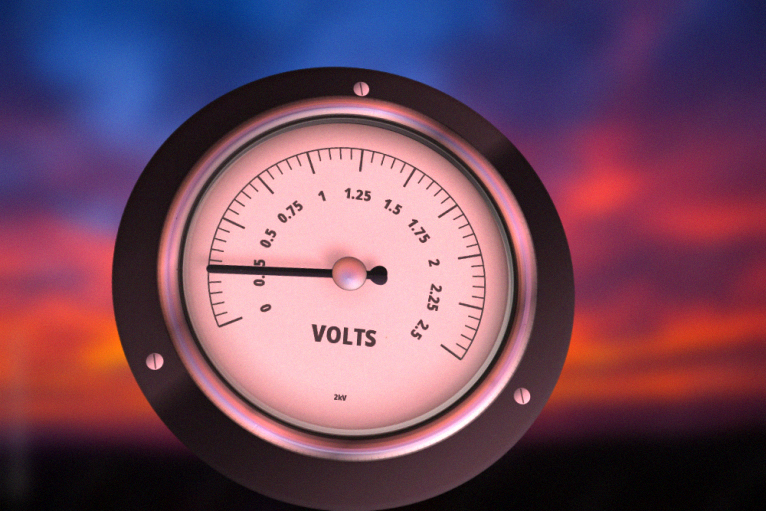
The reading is 0.25 V
